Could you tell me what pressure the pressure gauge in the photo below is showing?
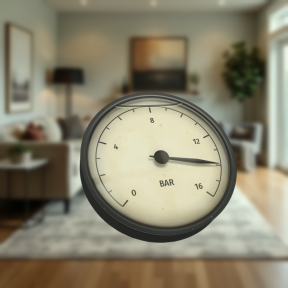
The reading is 14 bar
